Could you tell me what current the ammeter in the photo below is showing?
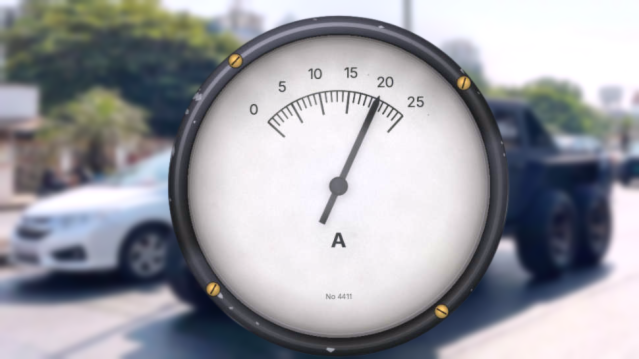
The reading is 20 A
